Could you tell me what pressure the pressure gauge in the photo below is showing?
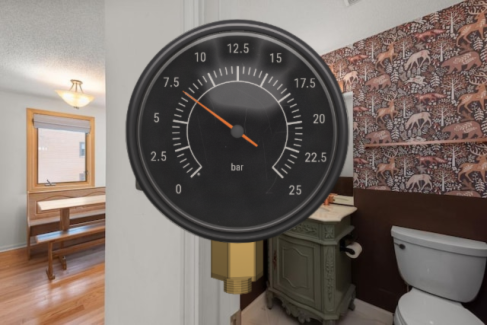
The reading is 7.5 bar
